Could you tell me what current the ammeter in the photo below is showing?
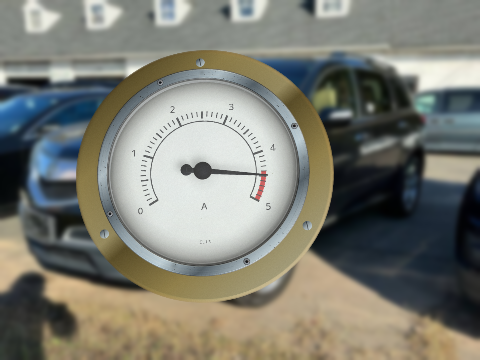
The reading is 4.5 A
